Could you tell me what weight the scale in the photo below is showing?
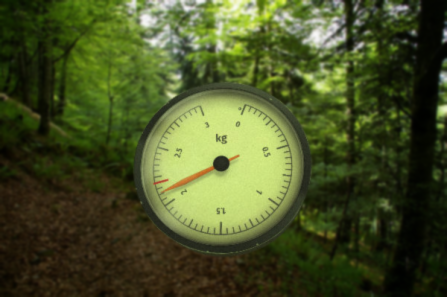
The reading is 2.1 kg
